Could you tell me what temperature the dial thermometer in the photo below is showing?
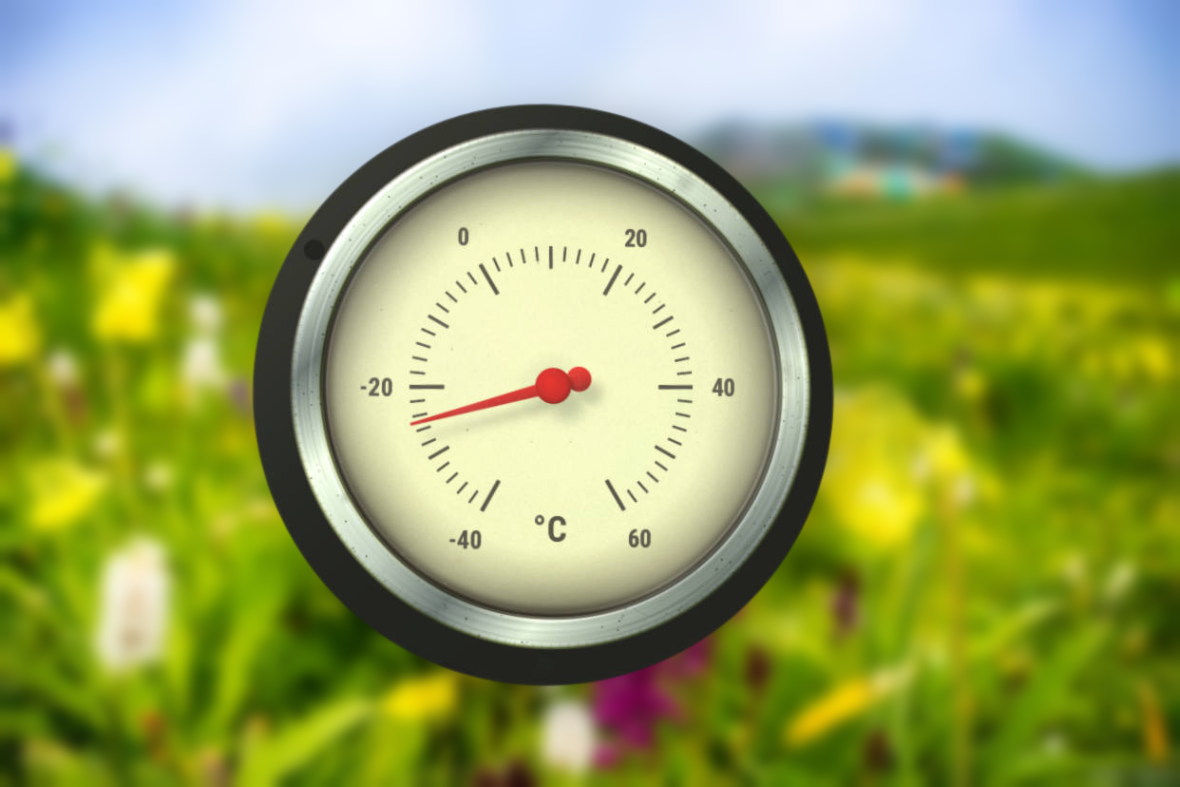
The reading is -25 °C
